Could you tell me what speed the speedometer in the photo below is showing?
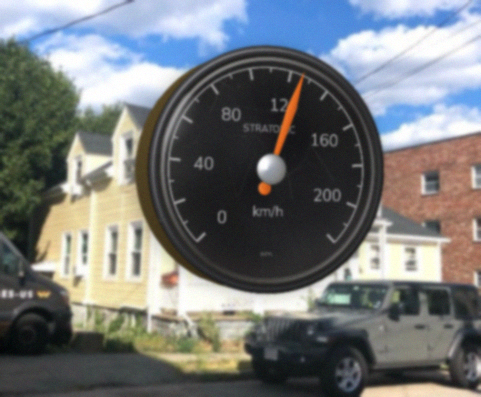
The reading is 125 km/h
